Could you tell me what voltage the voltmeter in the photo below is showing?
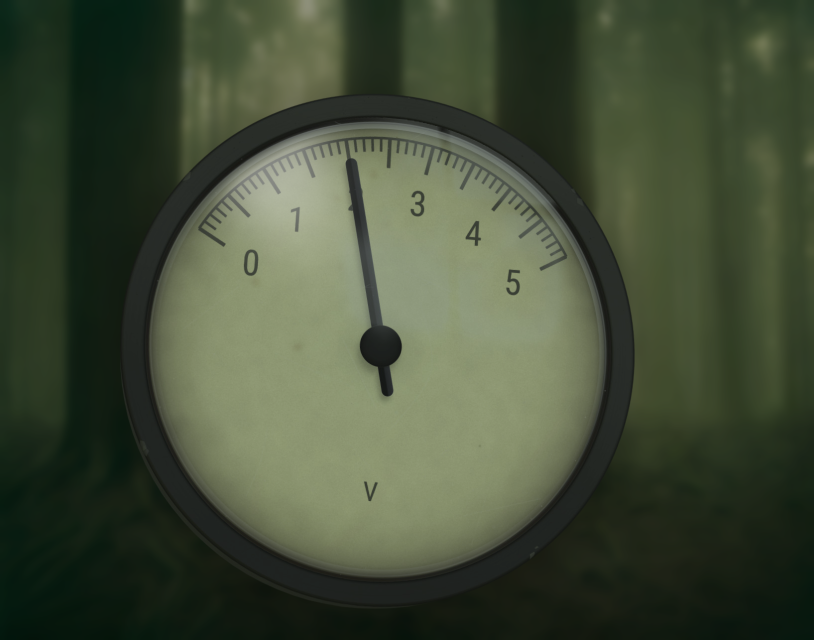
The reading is 2 V
